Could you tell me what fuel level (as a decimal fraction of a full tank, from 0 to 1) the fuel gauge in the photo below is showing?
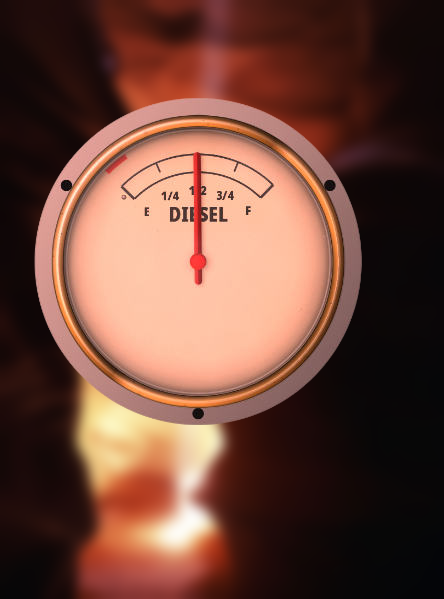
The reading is 0.5
